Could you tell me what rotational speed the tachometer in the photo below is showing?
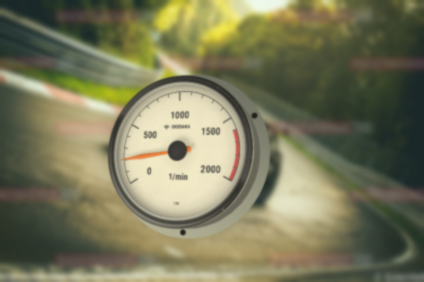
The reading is 200 rpm
